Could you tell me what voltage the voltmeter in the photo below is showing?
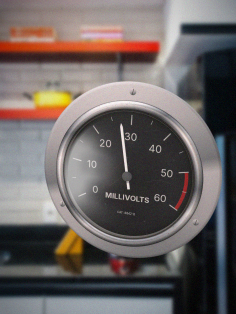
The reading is 27.5 mV
